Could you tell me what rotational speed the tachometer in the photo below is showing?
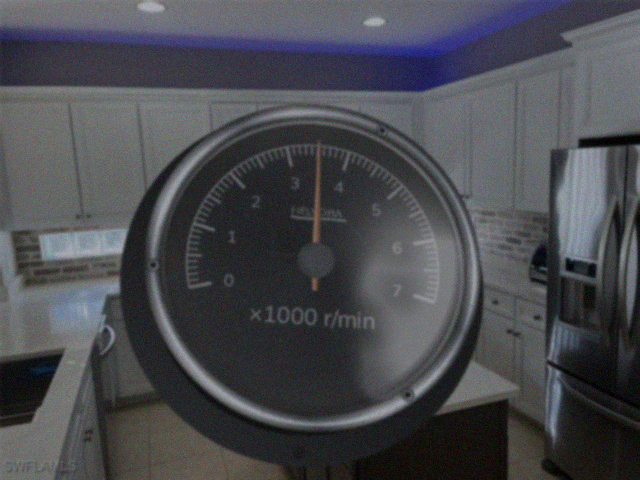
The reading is 3500 rpm
